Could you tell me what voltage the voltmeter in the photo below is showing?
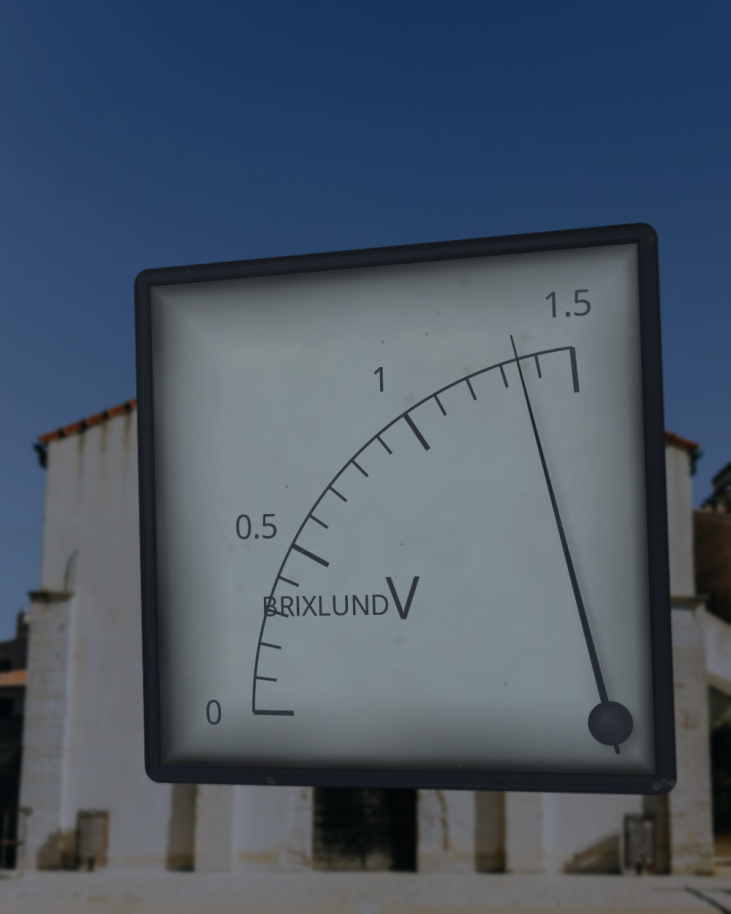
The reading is 1.35 V
